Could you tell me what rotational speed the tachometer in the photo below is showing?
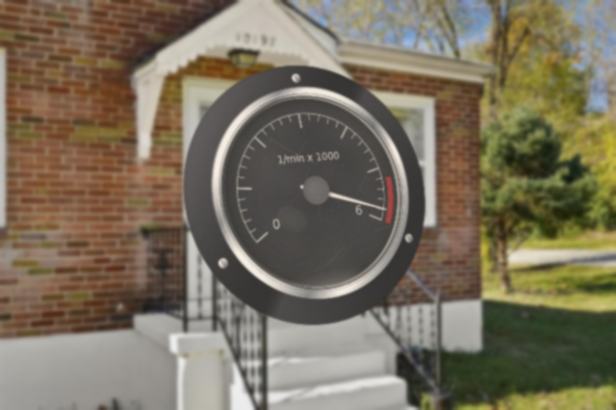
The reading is 5800 rpm
